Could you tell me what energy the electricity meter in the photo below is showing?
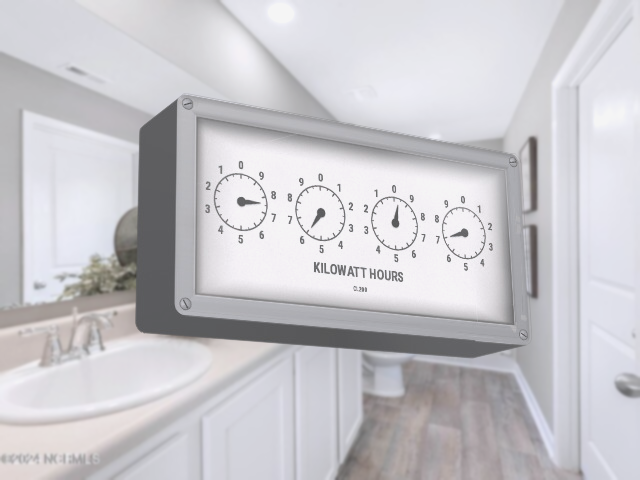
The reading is 7597 kWh
